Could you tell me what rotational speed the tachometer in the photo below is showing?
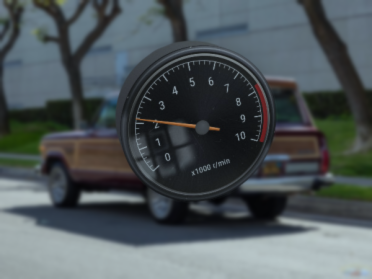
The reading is 2200 rpm
